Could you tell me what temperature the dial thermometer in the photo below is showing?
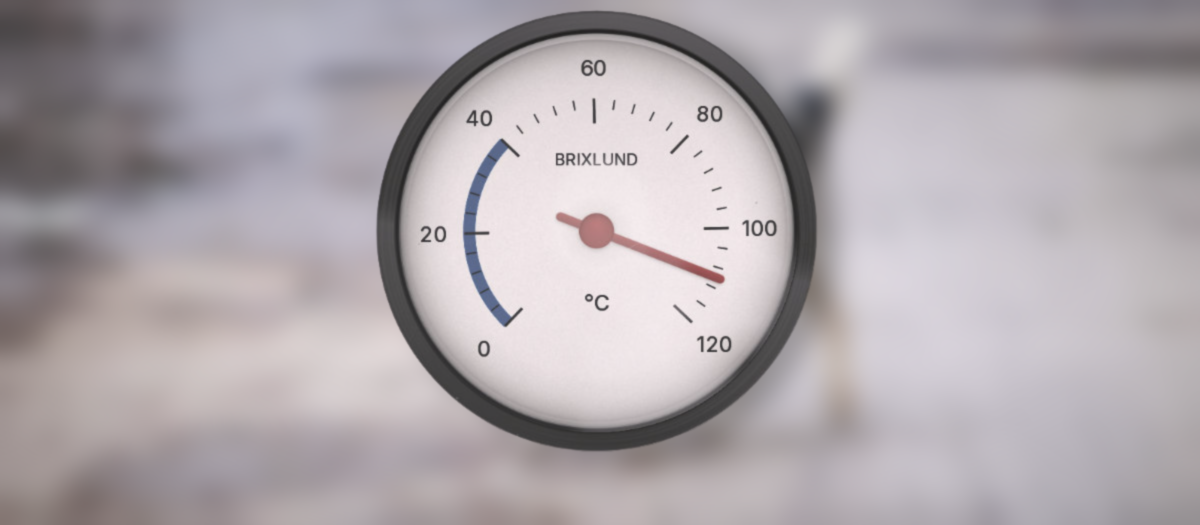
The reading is 110 °C
